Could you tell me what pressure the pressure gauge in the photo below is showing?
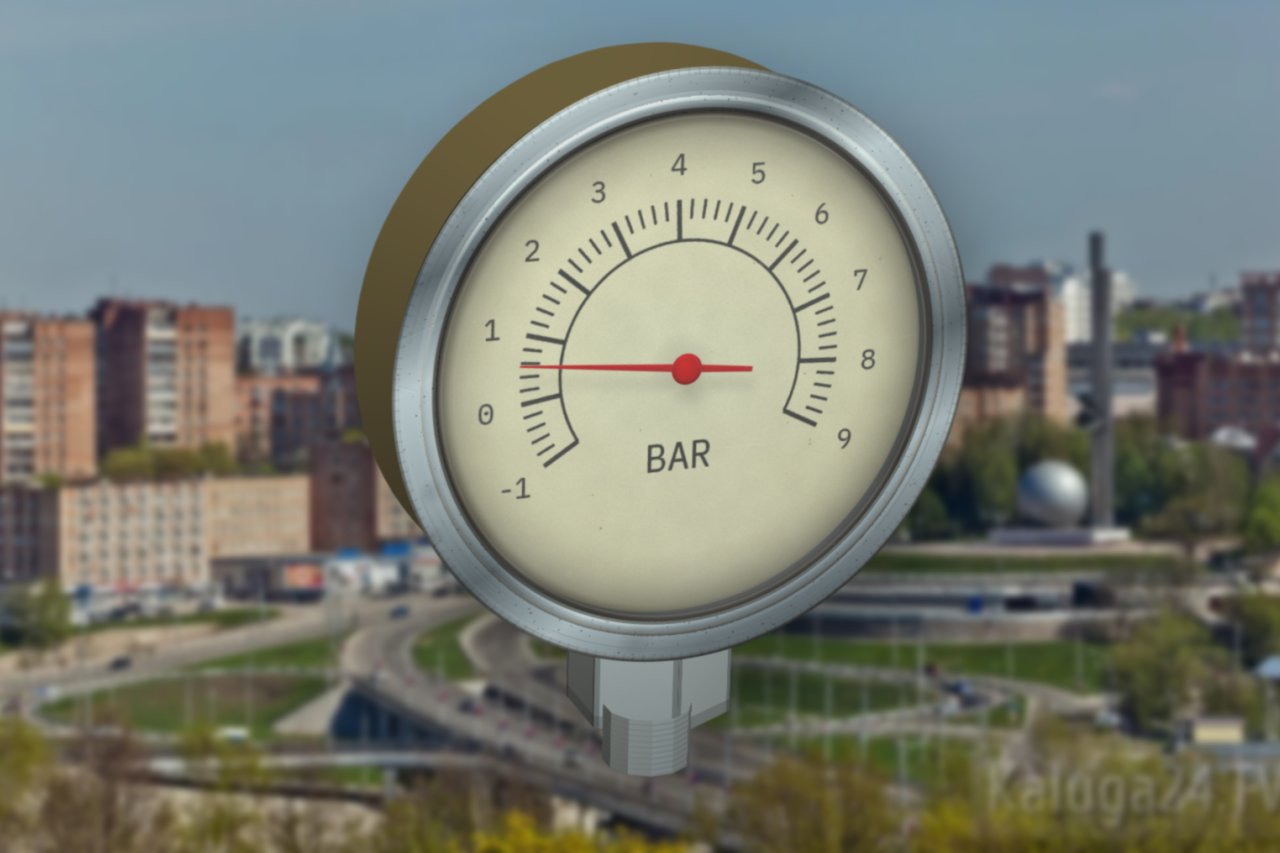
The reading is 0.6 bar
